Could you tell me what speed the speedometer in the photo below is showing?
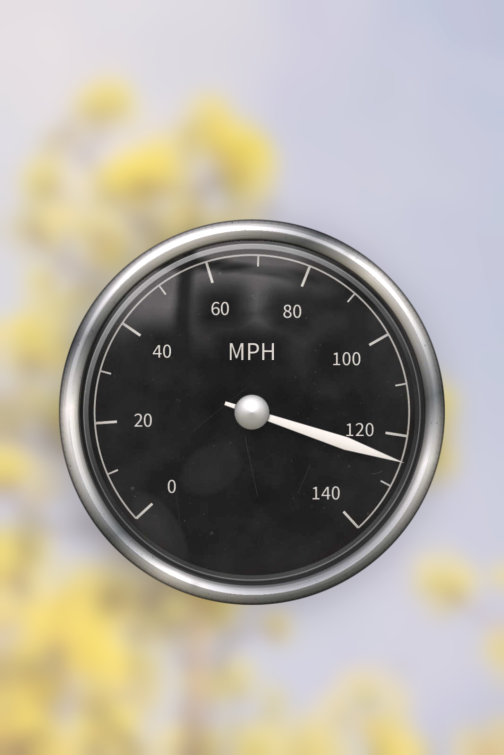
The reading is 125 mph
